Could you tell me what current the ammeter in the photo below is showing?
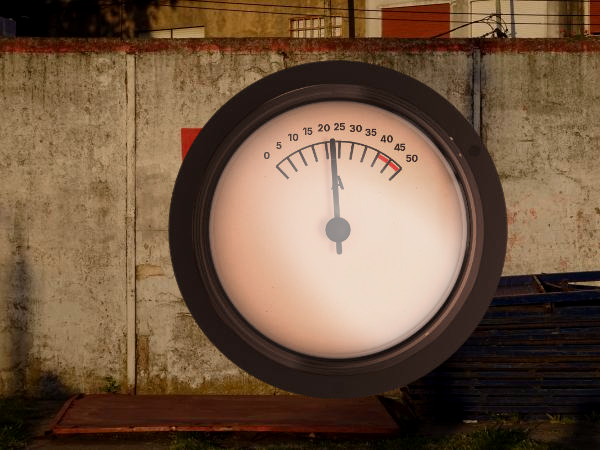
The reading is 22.5 A
